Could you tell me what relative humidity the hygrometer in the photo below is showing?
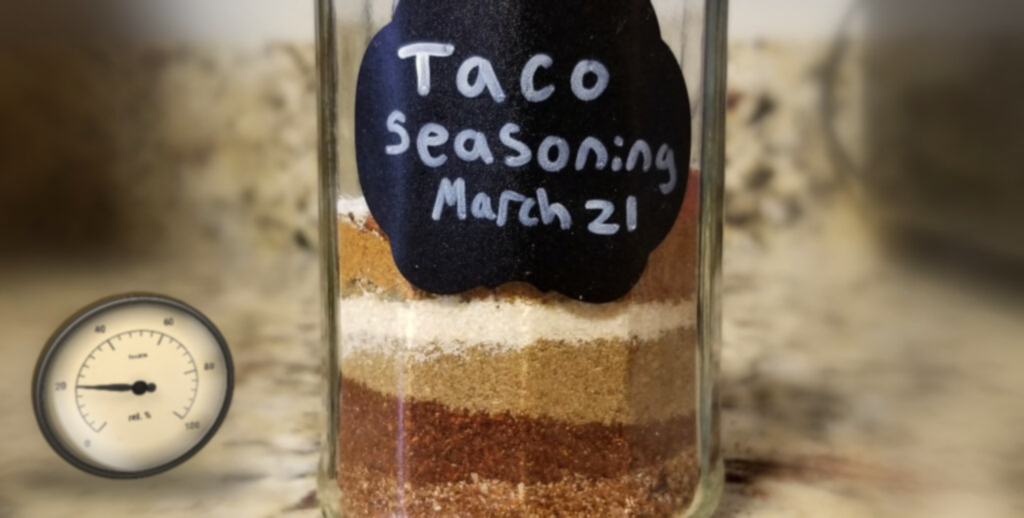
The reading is 20 %
